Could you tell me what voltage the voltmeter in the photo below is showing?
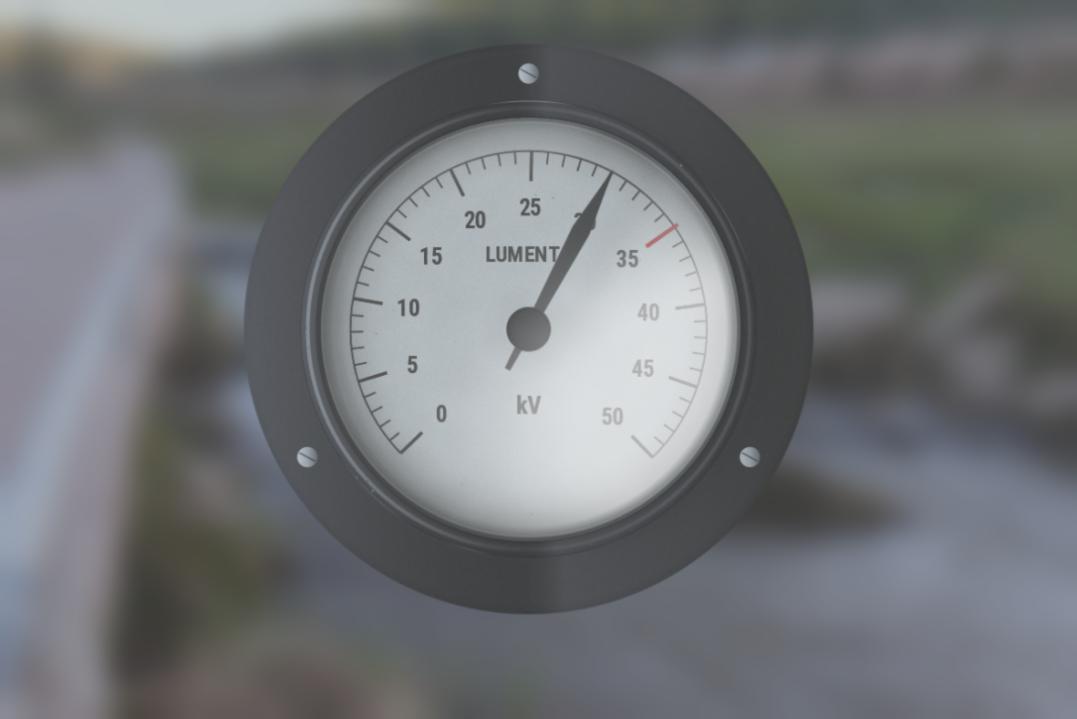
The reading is 30 kV
